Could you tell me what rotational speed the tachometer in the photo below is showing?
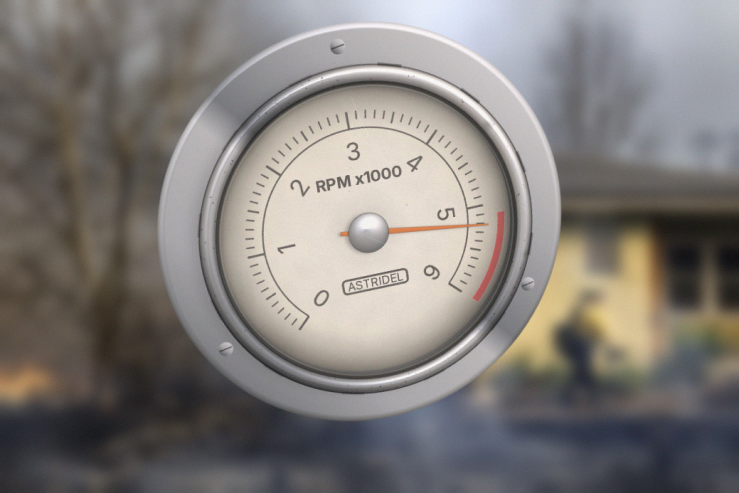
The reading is 5200 rpm
